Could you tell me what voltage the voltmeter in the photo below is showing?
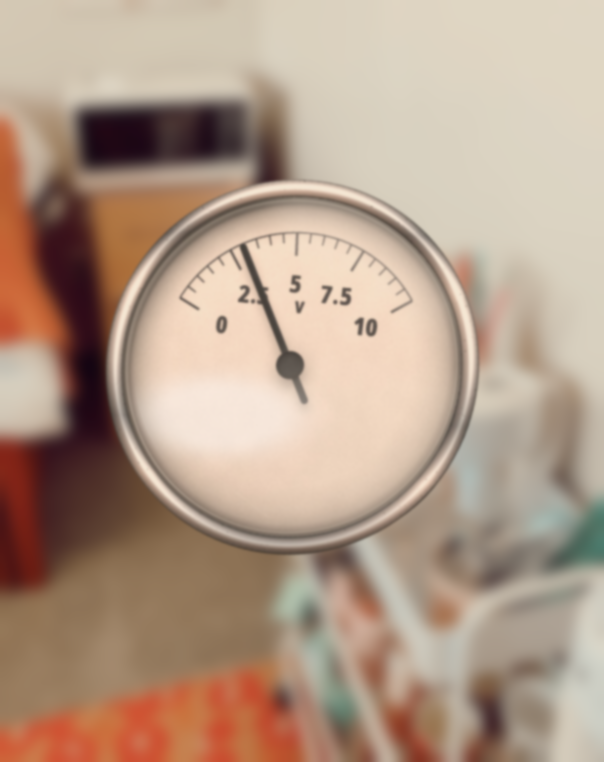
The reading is 3 V
